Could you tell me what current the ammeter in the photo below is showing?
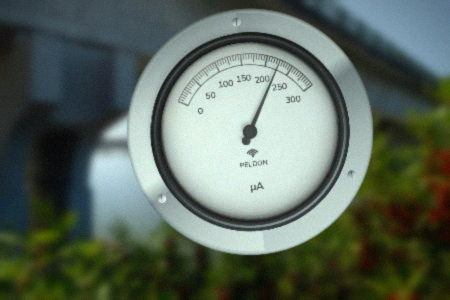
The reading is 225 µA
